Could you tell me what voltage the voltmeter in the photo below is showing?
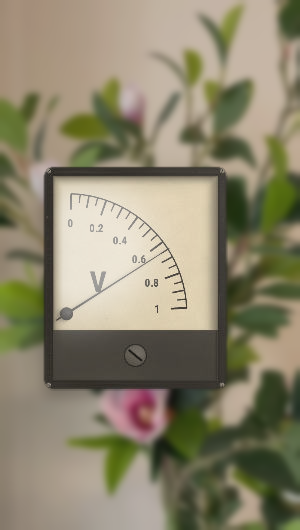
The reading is 0.65 V
